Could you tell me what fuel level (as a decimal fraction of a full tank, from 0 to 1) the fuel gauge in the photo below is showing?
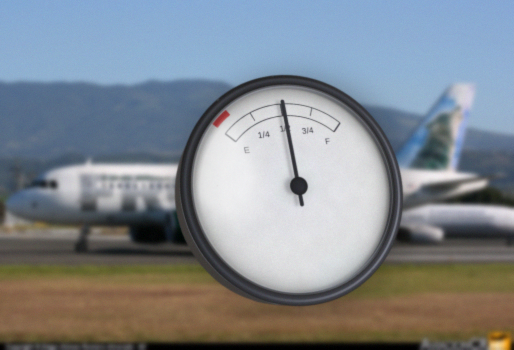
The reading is 0.5
